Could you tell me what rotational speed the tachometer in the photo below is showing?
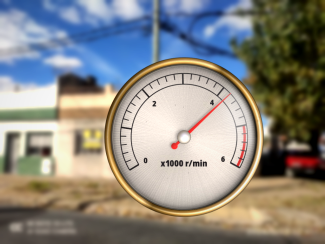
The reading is 4200 rpm
